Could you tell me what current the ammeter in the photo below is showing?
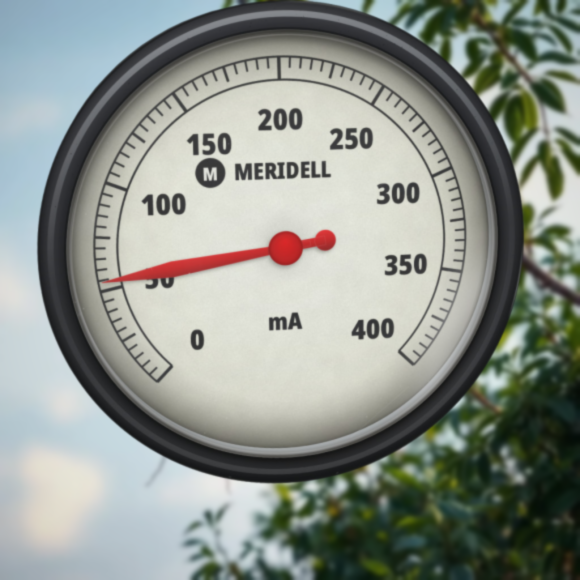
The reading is 55 mA
